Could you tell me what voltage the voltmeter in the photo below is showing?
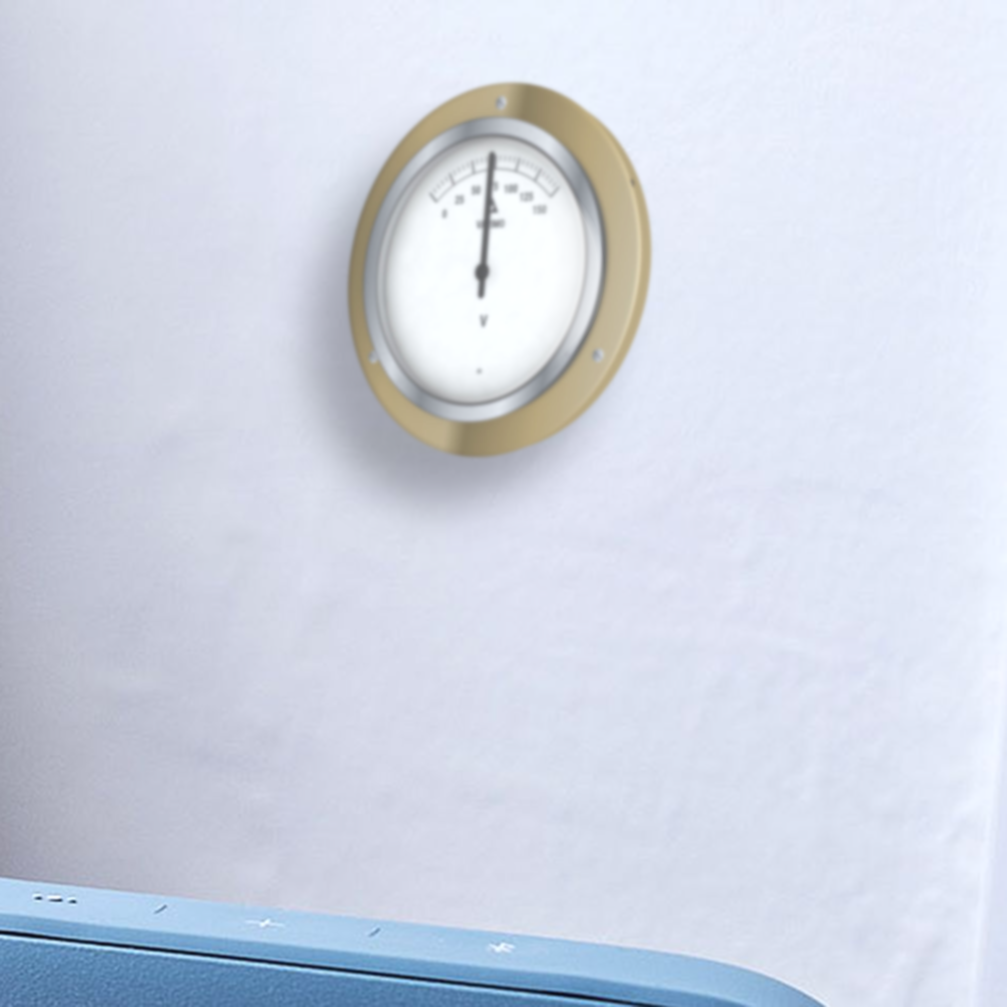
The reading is 75 V
